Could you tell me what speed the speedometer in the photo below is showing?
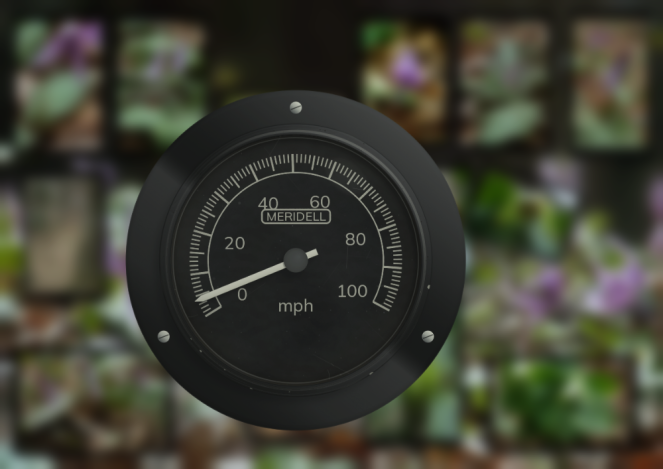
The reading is 4 mph
